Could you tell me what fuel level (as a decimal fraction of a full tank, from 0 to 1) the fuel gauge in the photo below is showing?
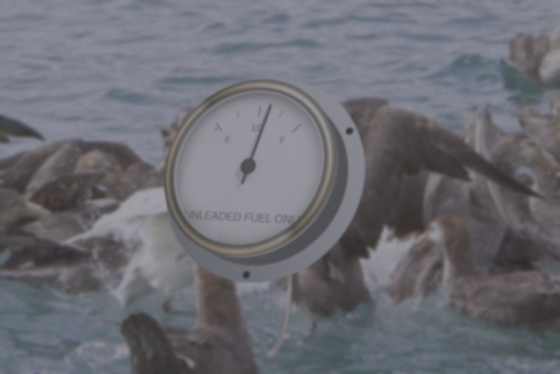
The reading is 0.625
